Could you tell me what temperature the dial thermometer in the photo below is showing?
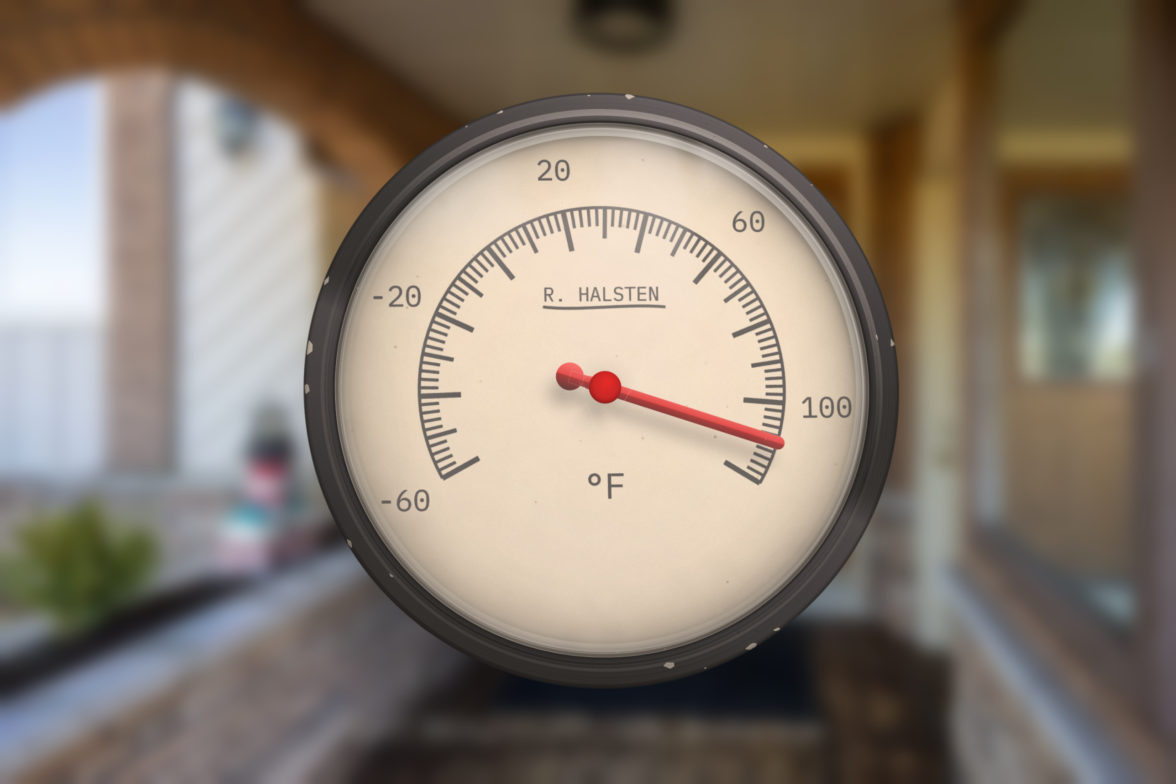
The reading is 110 °F
